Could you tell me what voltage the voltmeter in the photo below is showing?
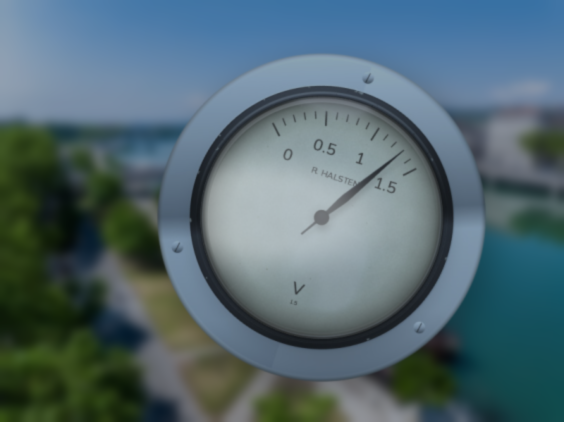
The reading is 1.3 V
